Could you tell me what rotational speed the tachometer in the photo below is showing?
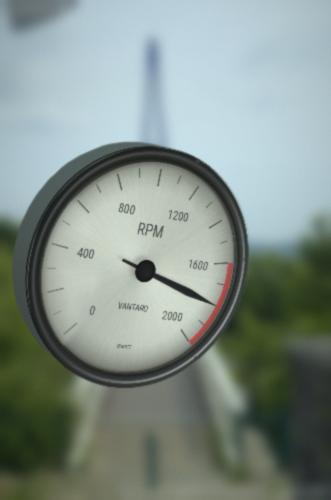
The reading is 1800 rpm
